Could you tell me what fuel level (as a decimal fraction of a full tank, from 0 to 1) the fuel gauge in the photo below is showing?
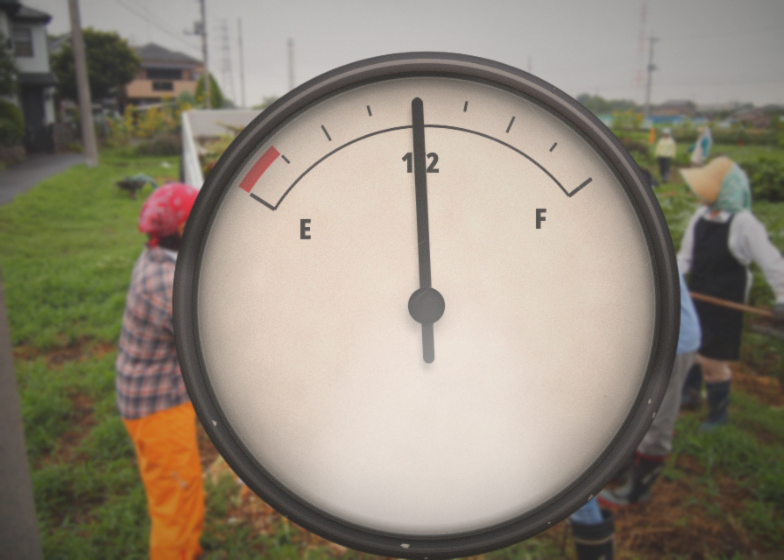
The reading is 0.5
